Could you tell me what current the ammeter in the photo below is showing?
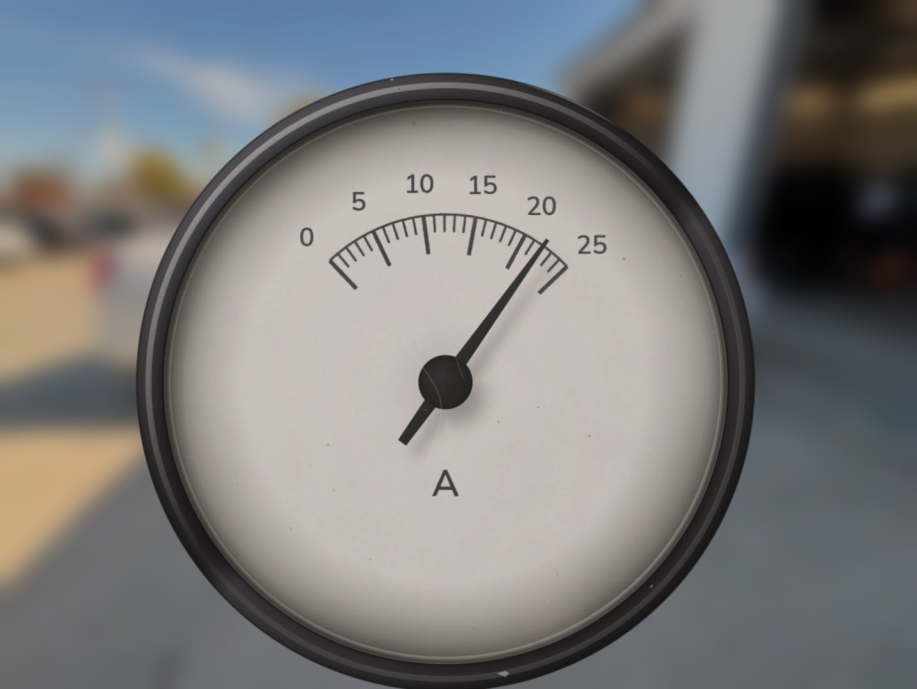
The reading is 22 A
